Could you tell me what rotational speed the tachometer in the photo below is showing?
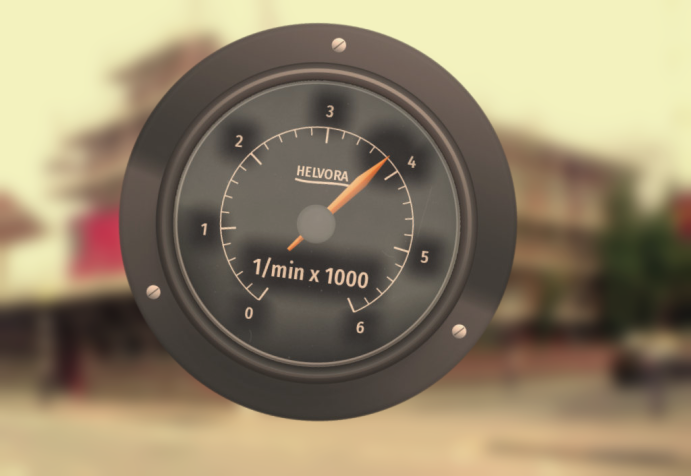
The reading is 3800 rpm
